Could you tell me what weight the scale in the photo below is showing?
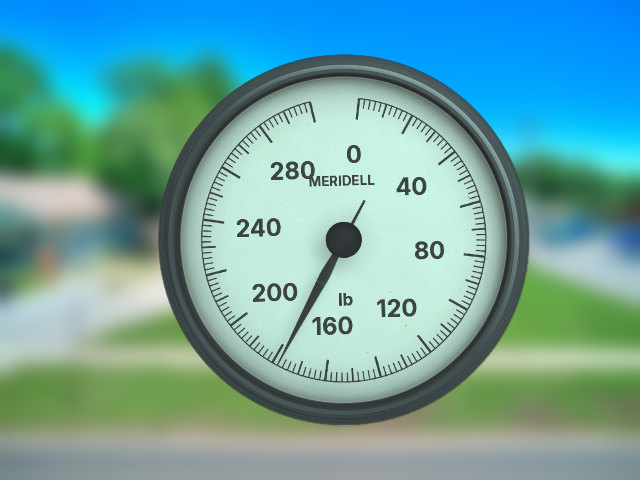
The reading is 178 lb
